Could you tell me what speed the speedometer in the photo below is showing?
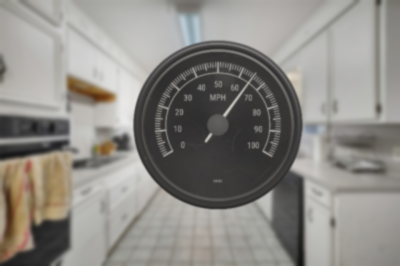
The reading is 65 mph
